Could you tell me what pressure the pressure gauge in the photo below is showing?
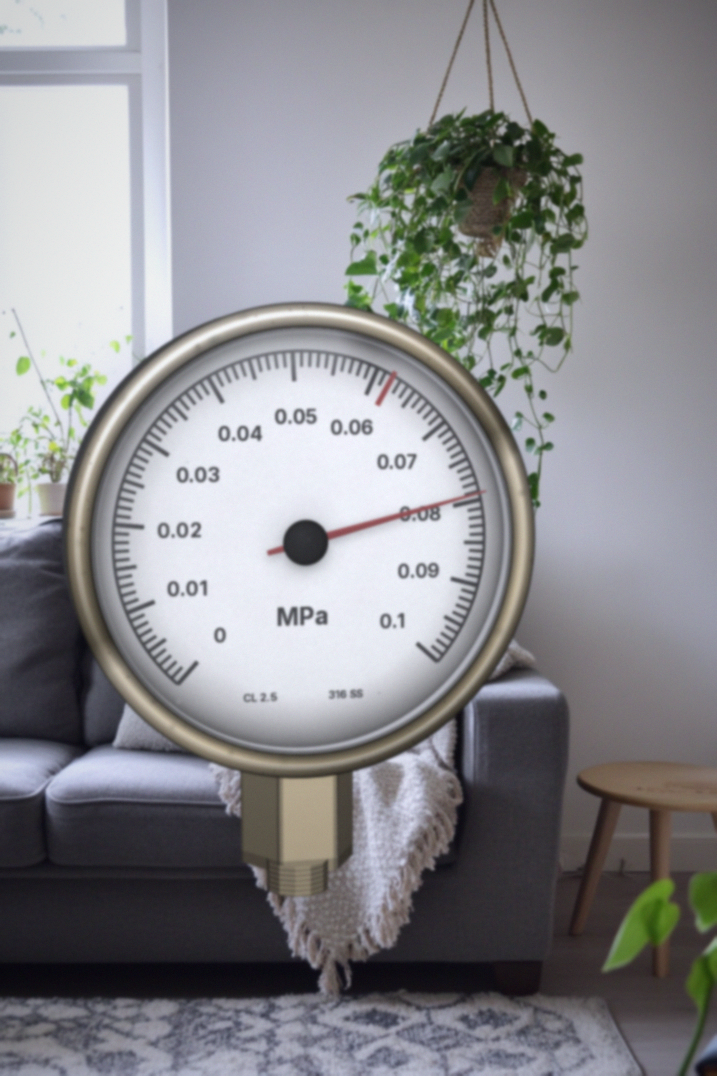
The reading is 0.079 MPa
